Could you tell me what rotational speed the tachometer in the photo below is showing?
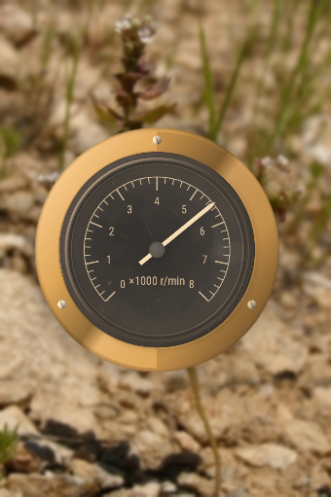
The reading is 5500 rpm
